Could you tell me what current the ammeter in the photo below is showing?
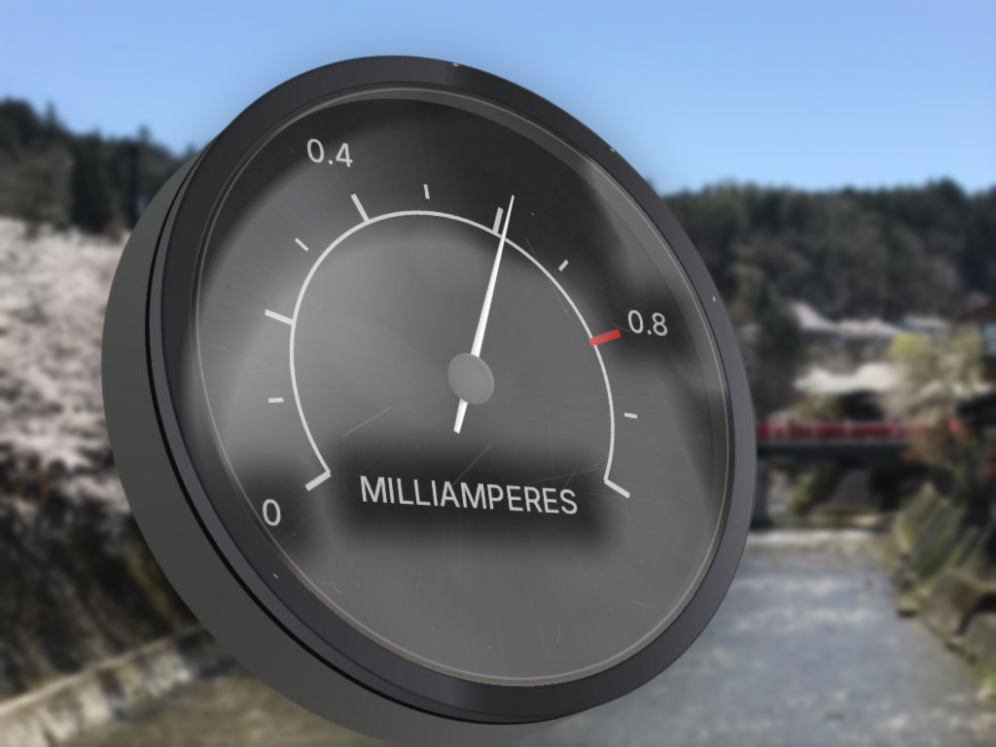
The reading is 0.6 mA
